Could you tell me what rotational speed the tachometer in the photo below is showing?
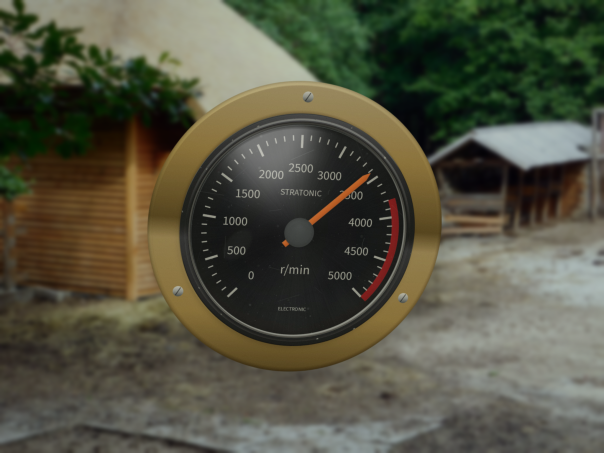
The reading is 3400 rpm
